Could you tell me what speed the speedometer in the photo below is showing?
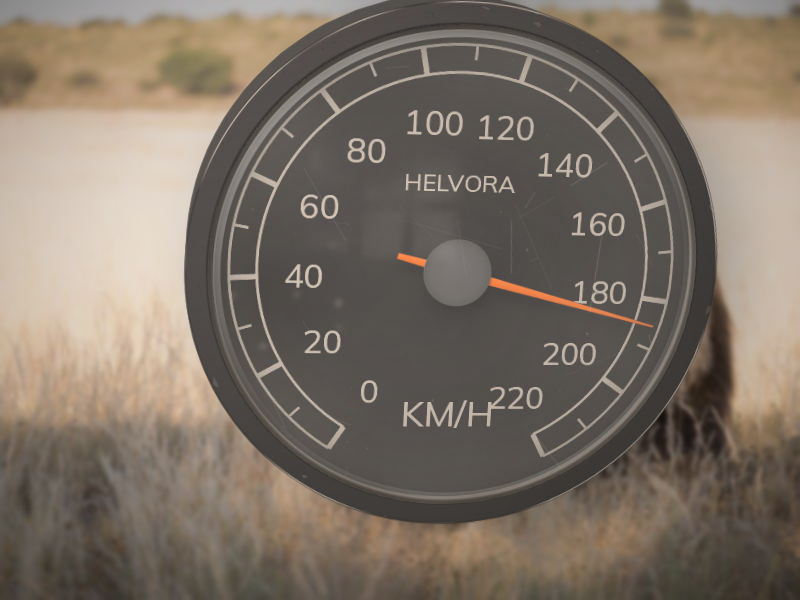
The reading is 185 km/h
